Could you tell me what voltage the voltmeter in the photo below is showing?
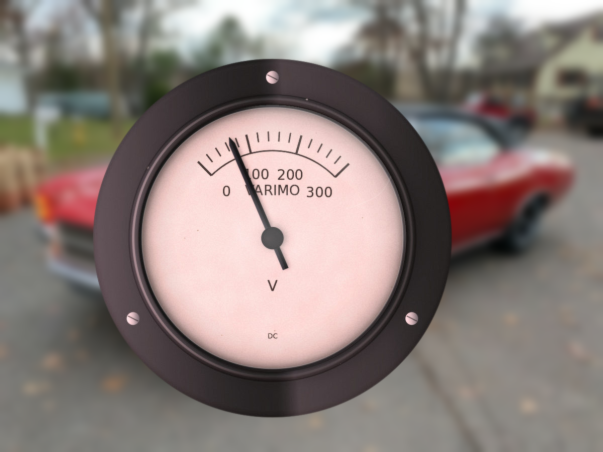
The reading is 70 V
